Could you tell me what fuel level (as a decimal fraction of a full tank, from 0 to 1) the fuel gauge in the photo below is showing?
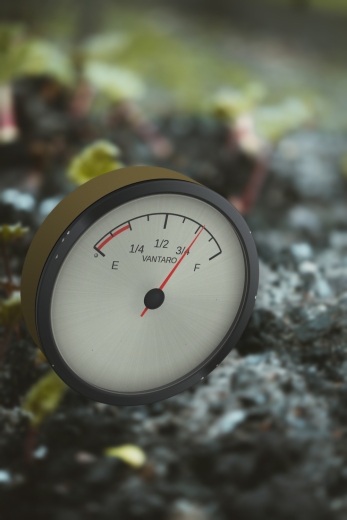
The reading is 0.75
